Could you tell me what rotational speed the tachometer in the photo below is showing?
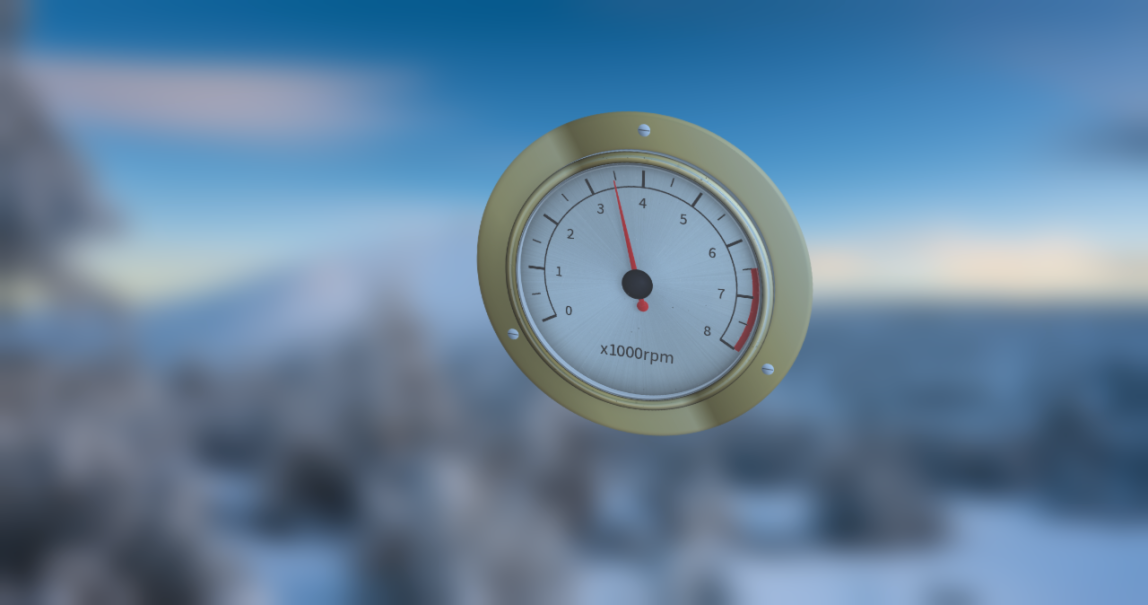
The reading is 3500 rpm
